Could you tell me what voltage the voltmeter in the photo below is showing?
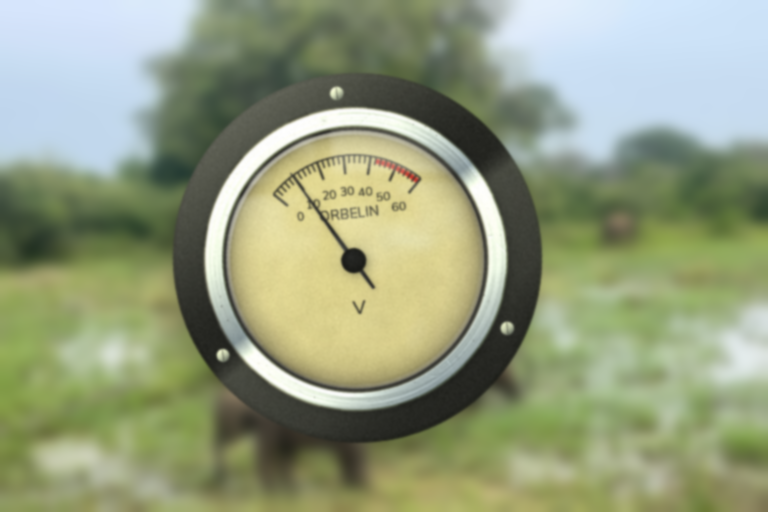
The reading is 10 V
